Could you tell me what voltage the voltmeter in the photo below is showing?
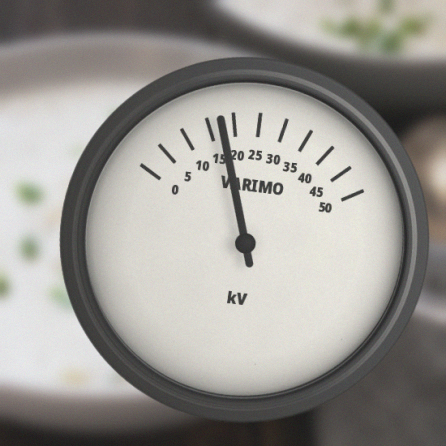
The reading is 17.5 kV
